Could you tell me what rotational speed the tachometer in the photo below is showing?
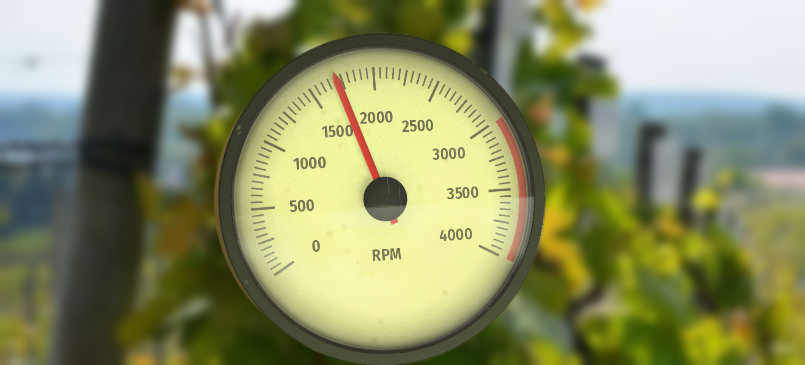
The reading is 1700 rpm
